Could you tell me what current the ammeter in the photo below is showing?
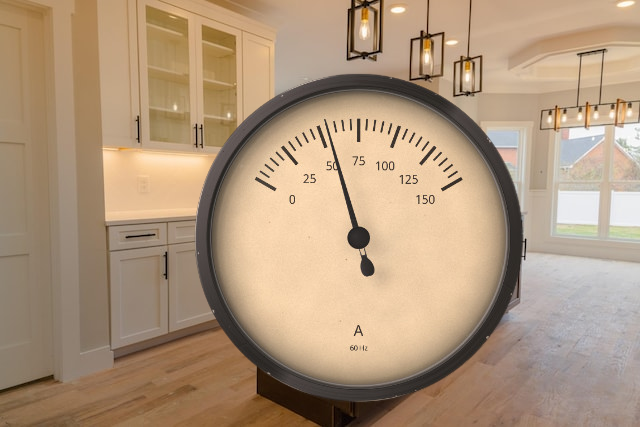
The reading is 55 A
